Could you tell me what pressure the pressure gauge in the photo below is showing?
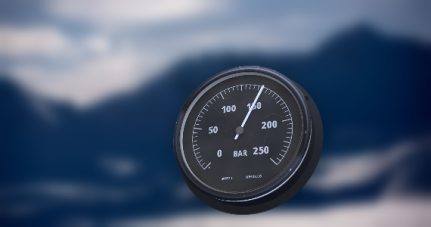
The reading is 150 bar
